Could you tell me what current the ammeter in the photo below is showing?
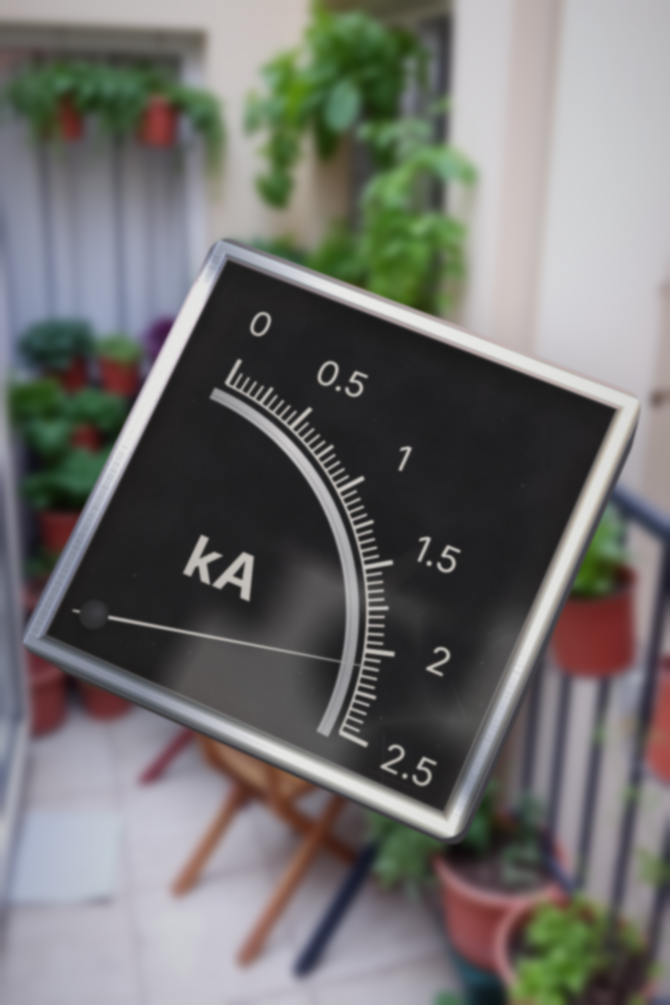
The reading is 2.1 kA
